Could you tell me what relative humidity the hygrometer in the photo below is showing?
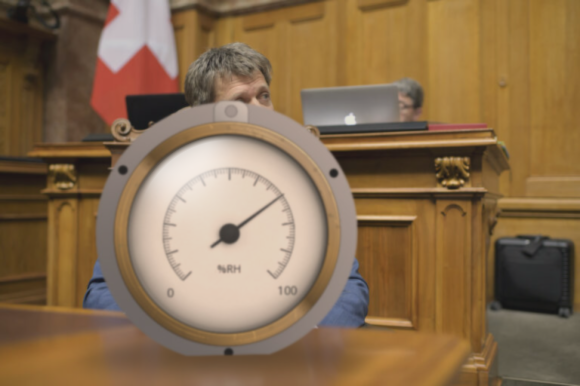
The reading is 70 %
